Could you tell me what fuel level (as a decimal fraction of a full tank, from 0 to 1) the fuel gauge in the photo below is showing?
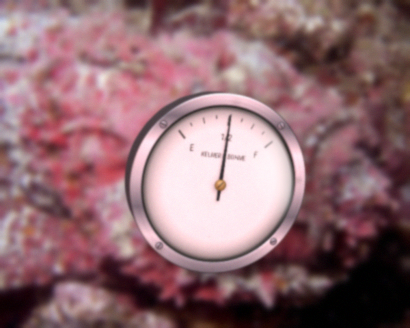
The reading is 0.5
